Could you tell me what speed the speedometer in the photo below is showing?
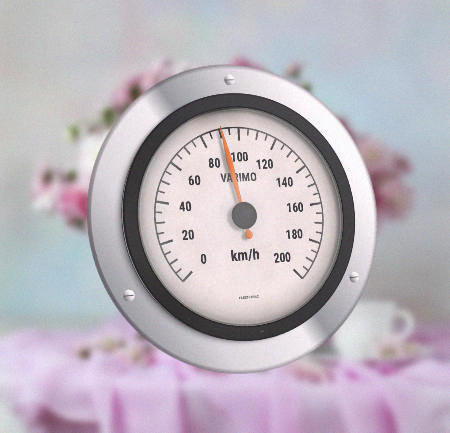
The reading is 90 km/h
